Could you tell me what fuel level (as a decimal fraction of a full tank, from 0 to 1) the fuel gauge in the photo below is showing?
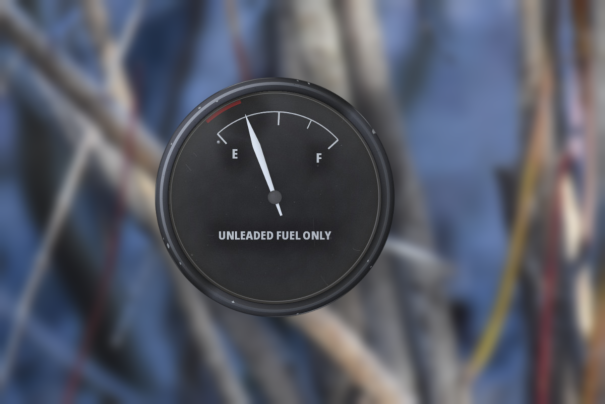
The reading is 0.25
